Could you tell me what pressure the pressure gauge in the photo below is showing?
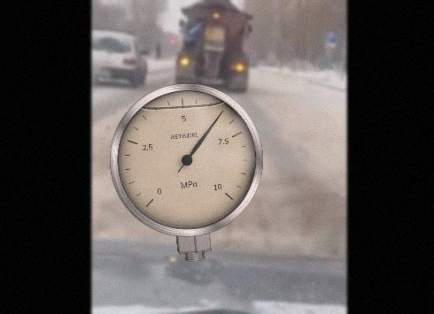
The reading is 6.5 MPa
